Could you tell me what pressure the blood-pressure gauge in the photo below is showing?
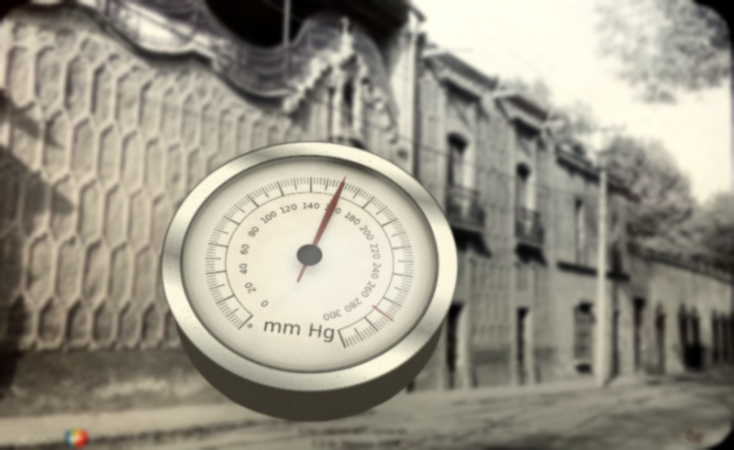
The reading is 160 mmHg
